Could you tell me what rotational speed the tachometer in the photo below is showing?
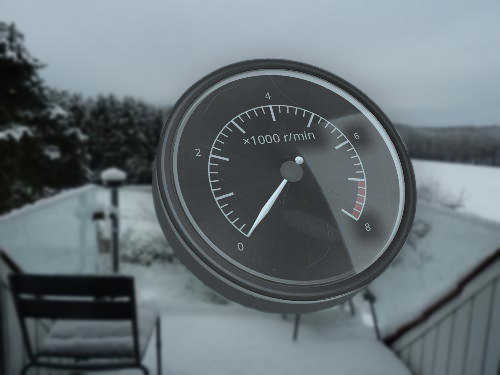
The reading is 0 rpm
